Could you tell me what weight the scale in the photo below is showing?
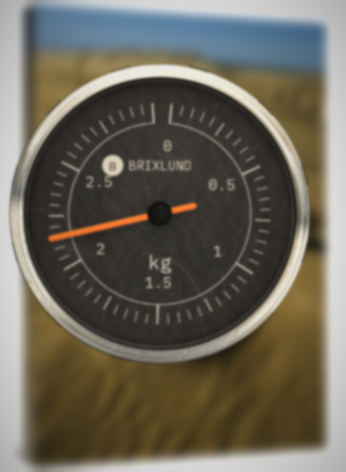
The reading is 2.15 kg
